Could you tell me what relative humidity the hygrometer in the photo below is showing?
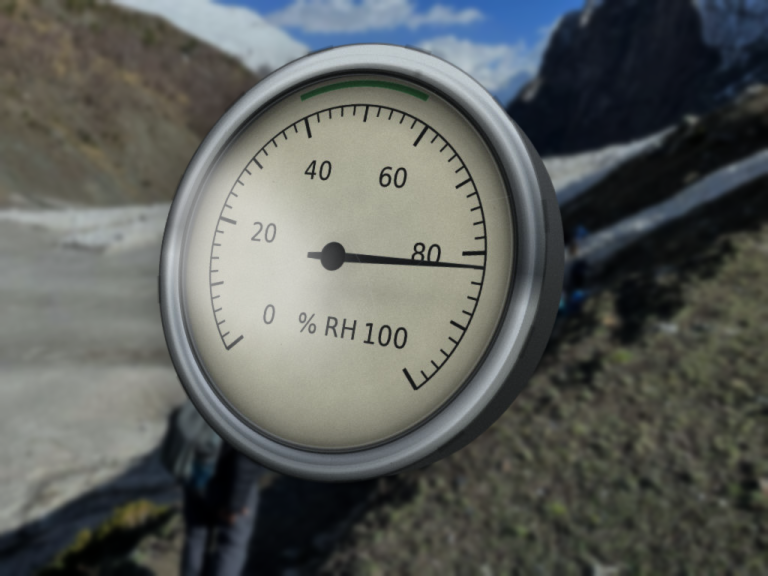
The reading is 82 %
